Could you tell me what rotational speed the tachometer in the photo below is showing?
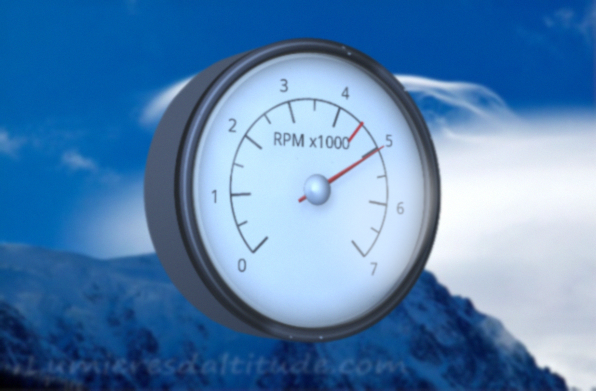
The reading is 5000 rpm
